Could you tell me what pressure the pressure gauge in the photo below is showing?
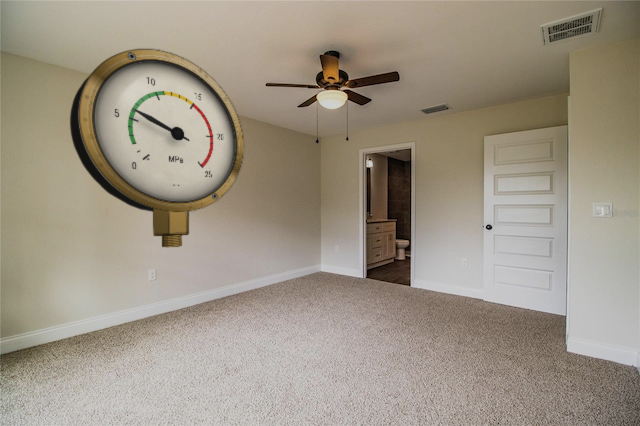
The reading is 6 MPa
